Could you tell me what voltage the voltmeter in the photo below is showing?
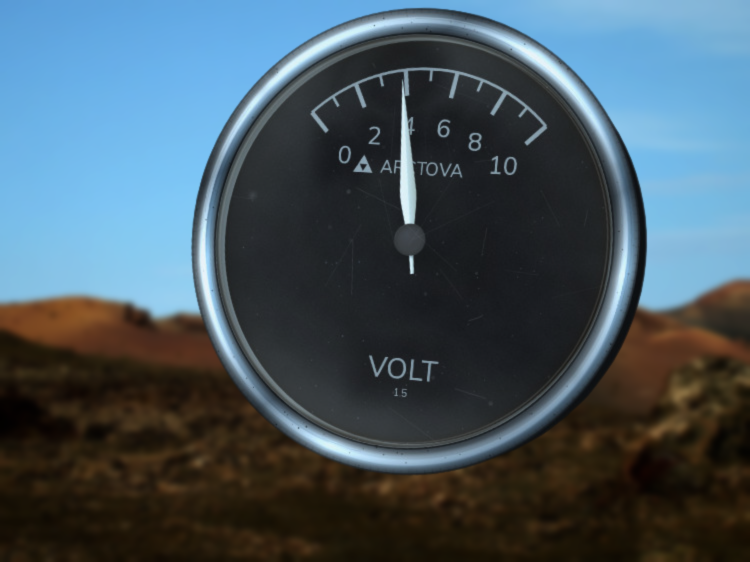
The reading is 4 V
